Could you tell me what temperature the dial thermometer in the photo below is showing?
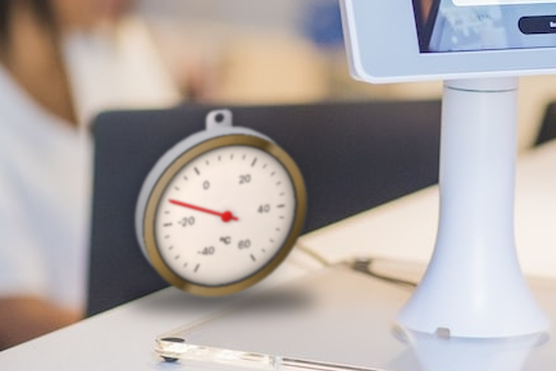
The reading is -12 °C
